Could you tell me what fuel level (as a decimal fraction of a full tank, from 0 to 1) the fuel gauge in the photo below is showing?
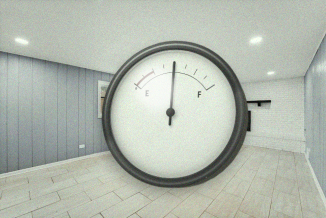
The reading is 0.5
